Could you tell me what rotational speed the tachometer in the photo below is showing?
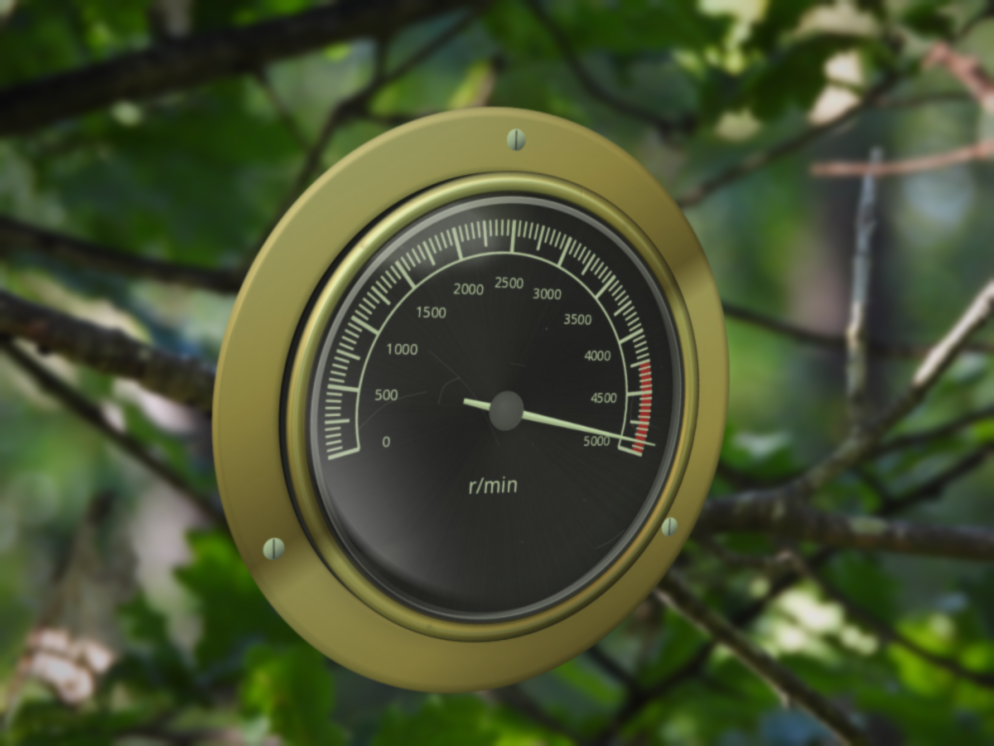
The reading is 4900 rpm
